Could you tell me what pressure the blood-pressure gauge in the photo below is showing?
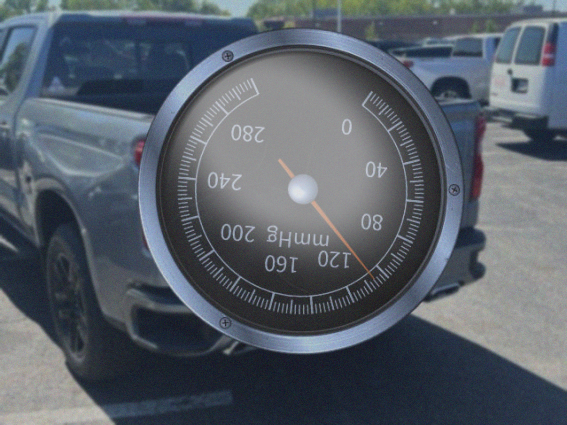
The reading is 106 mmHg
